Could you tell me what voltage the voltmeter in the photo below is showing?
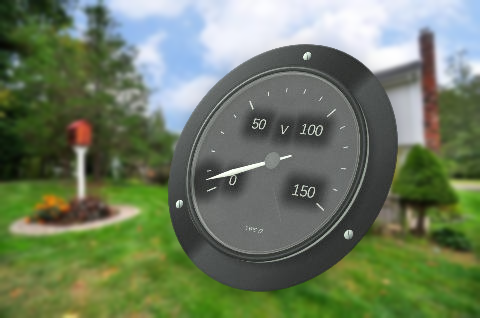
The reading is 5 V
